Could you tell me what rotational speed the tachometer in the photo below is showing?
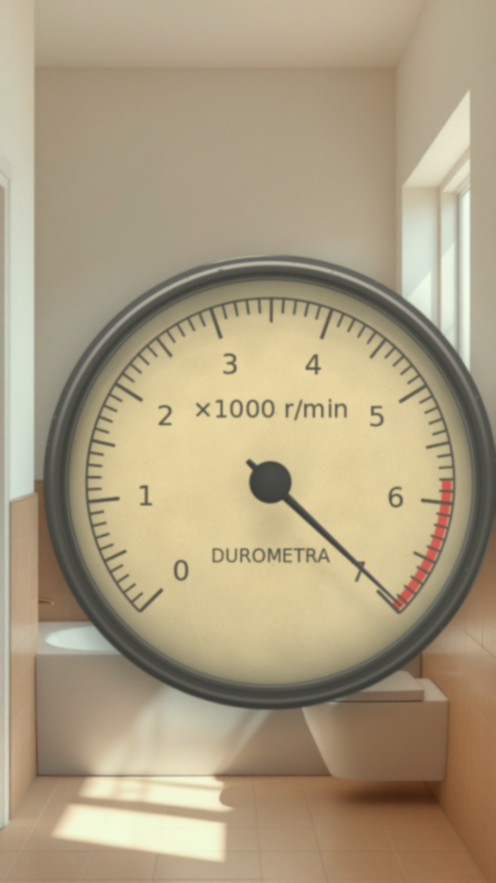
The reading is 6950 rpm
